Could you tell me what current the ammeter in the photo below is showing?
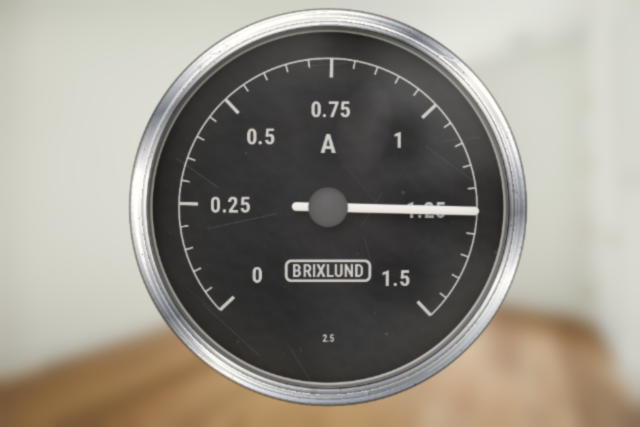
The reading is 1.25 A
